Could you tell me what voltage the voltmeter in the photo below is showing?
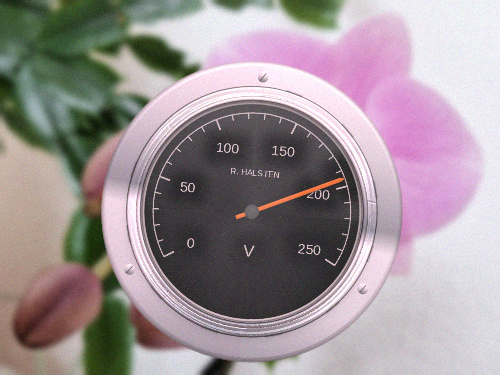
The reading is 195 V
